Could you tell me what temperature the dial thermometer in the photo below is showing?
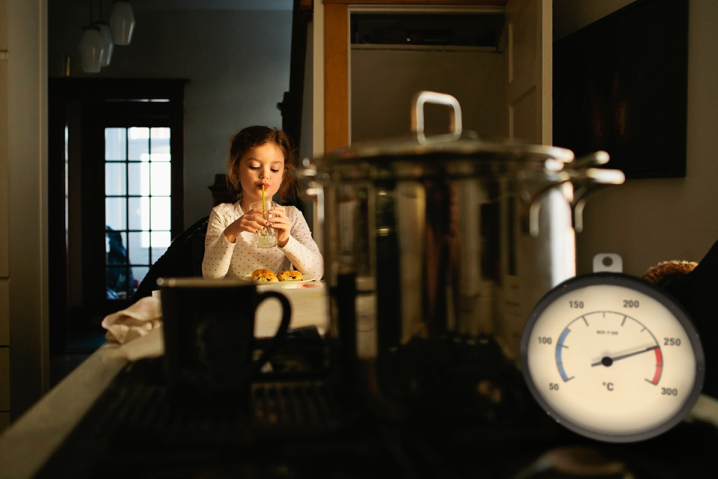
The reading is 250 °C
